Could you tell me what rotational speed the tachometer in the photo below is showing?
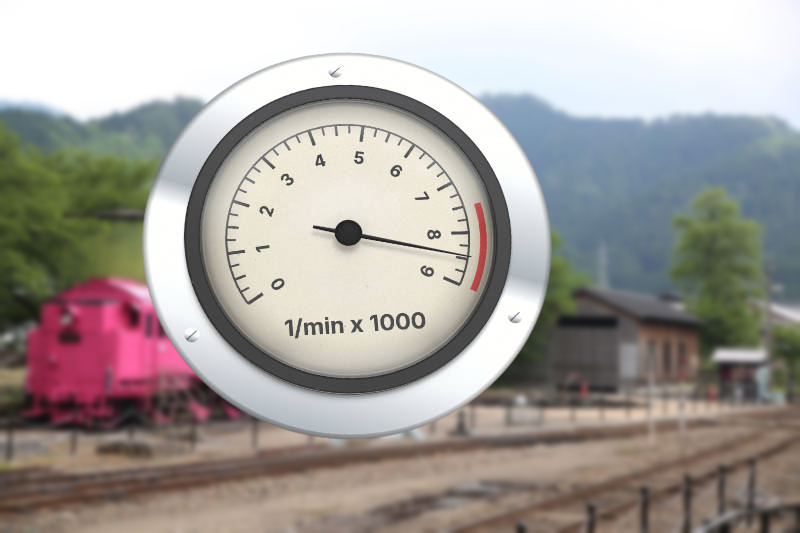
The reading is 8500 rpm
